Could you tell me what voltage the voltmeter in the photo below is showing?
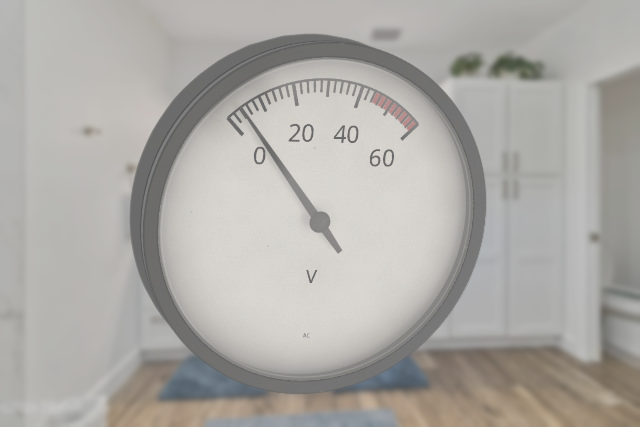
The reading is 4 V
